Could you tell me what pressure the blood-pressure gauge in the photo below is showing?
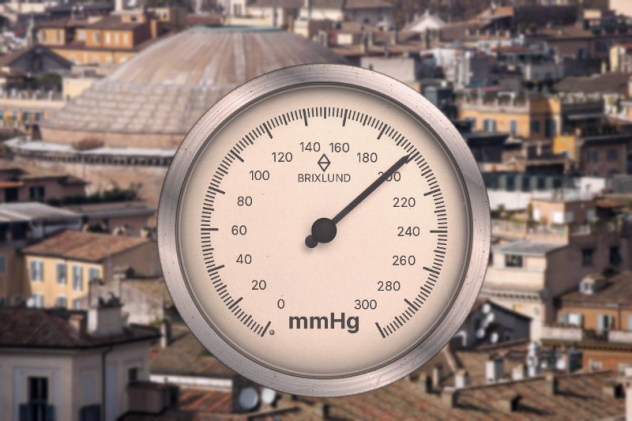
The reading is 198 mmHg
